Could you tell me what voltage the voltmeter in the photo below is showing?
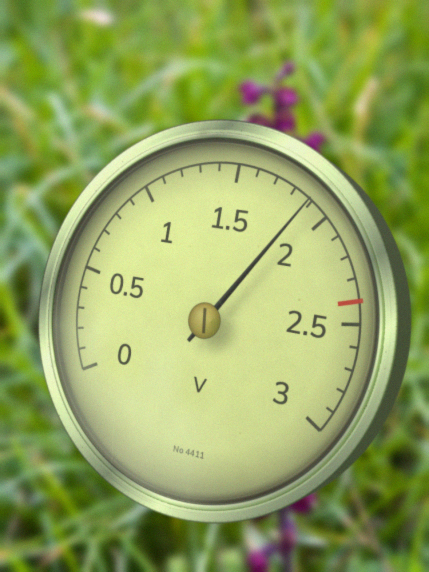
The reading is 1.9 V
